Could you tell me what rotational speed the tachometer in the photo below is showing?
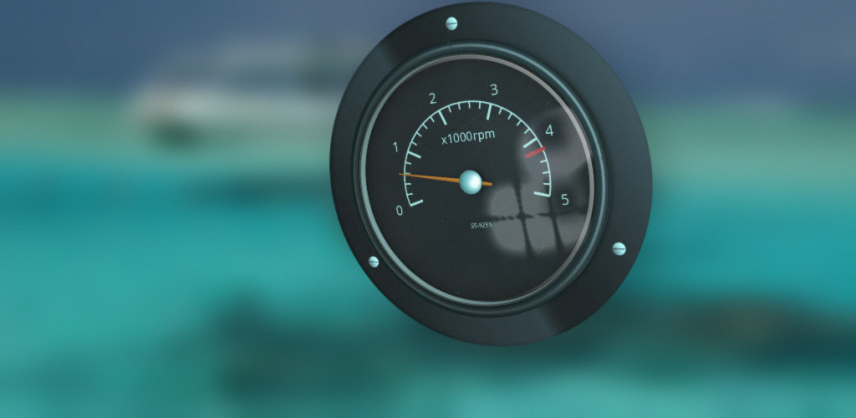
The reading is 600 rpm
